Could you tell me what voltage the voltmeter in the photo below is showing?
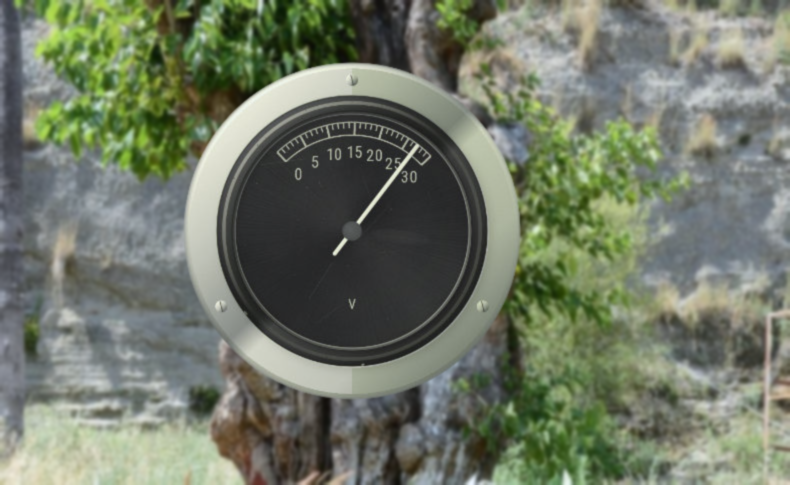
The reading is 27 V
